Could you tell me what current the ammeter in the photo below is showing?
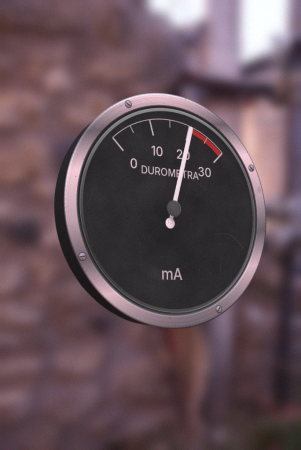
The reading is 20 mA
